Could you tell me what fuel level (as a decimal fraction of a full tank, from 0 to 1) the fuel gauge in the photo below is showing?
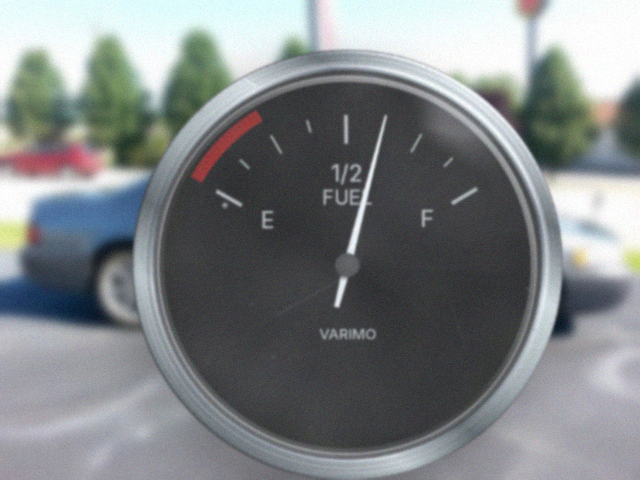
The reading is 0.625
